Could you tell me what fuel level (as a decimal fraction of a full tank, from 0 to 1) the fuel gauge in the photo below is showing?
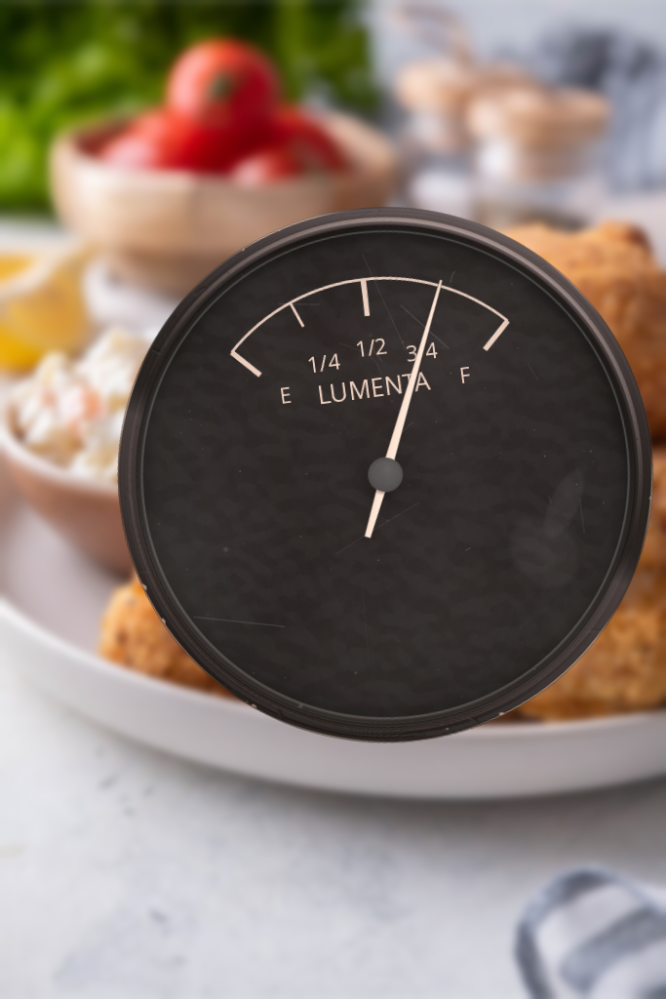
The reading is 0.75
